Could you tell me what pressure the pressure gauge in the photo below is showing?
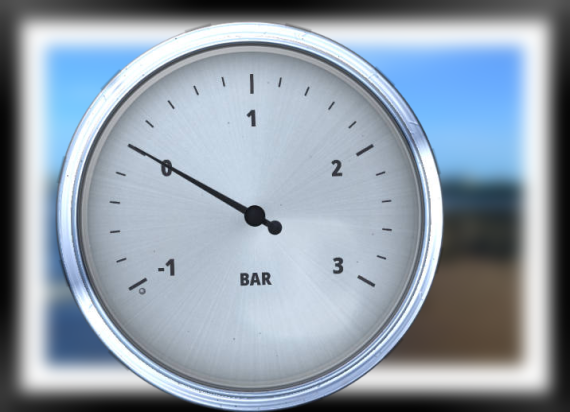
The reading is 0 bar
